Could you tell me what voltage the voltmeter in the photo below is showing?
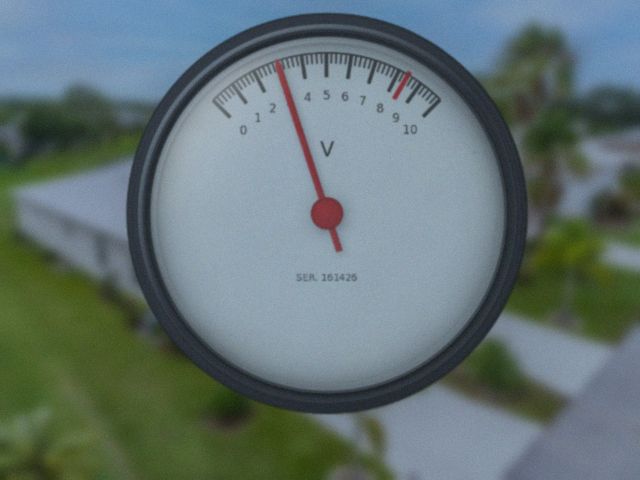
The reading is 3 V
